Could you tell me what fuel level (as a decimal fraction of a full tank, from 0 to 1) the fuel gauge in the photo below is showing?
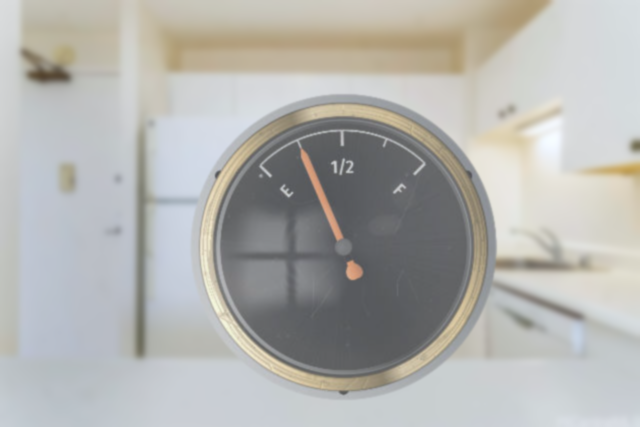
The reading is 0.25
